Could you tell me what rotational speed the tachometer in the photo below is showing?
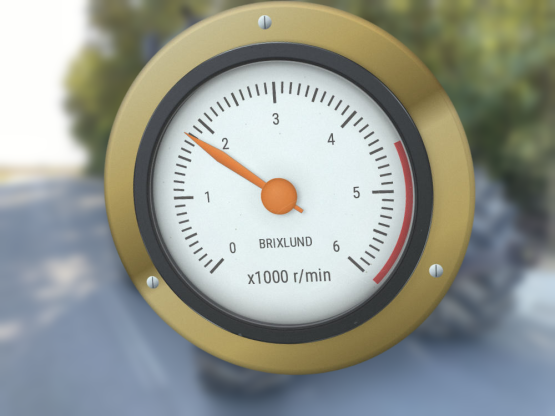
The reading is 1800 rpm
